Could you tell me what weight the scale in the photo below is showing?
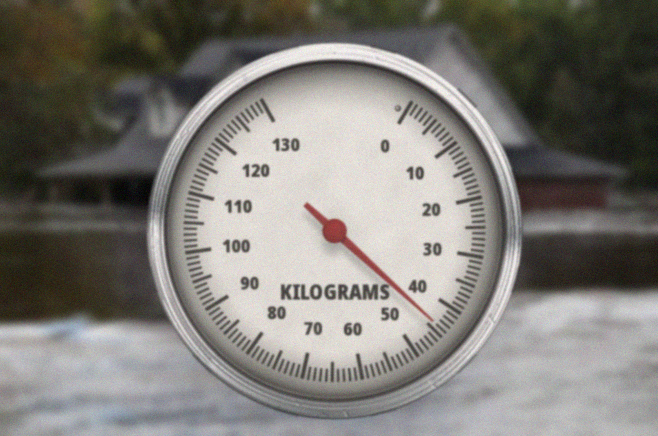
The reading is 44 kg
